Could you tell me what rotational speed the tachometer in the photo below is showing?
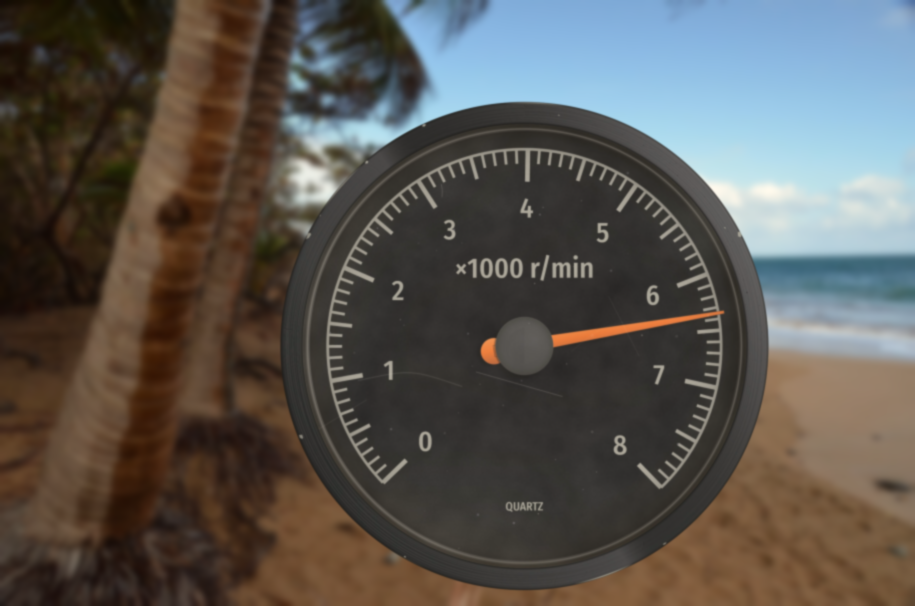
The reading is 6350 rpm
